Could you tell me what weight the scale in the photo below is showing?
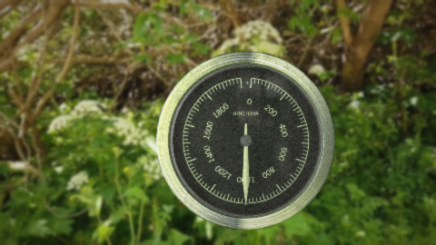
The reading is 1000 g
